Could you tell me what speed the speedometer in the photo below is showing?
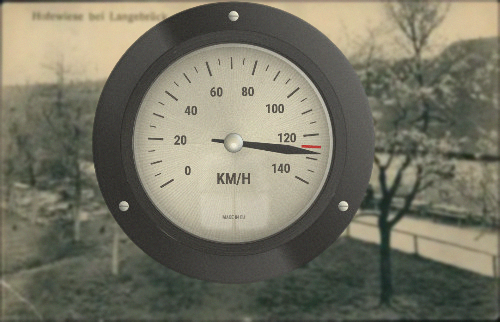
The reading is 127.5 km/h
